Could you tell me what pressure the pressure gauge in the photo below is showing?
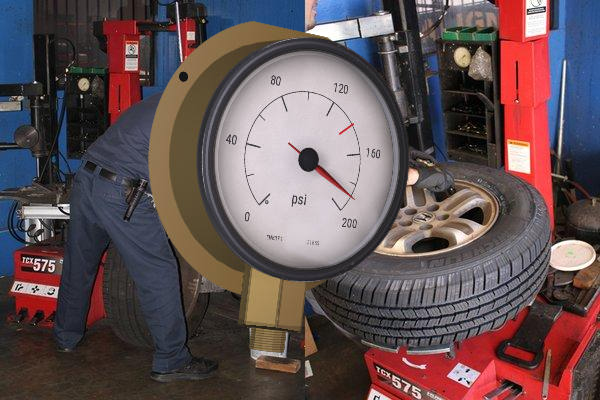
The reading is 190 psi
